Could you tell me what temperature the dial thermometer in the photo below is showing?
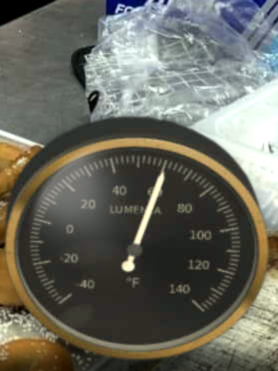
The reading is 60 °F
